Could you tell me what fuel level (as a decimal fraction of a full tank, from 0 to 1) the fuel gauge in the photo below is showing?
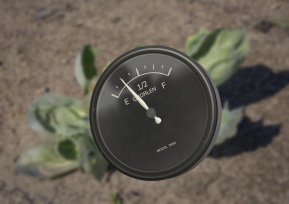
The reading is 0.25
